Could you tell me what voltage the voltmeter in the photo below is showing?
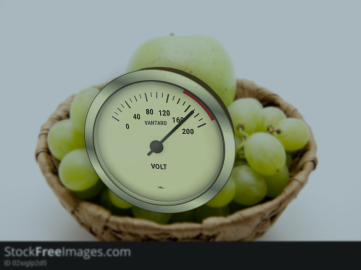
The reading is 170 V
